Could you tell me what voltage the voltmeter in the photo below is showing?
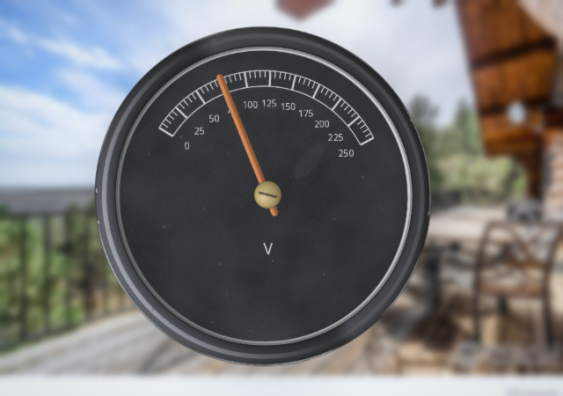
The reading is 75 V
